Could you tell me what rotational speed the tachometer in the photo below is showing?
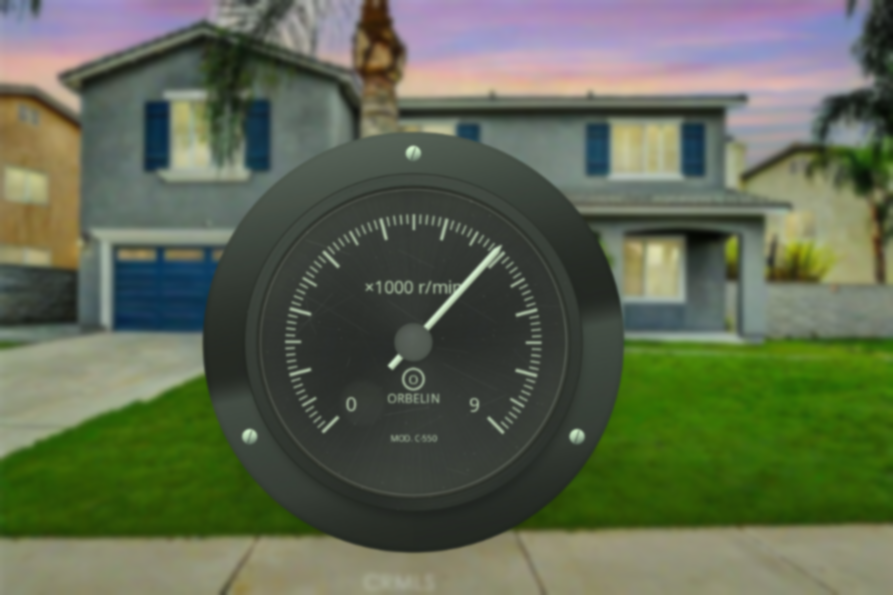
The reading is 5900 rpm
